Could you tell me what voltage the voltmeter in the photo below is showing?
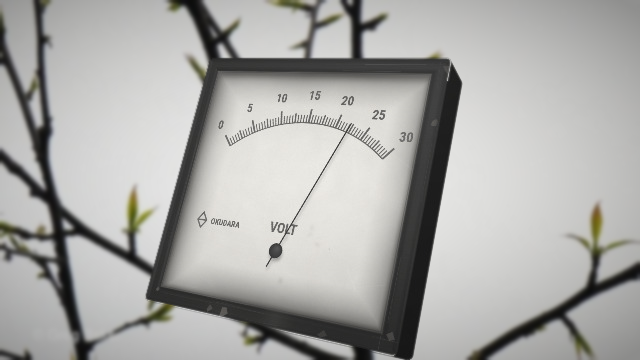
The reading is 22.5 V
